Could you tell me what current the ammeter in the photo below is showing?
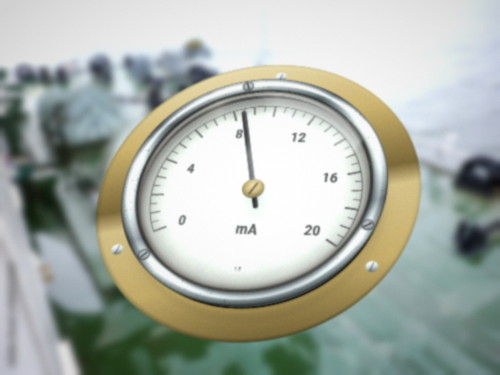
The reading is 8.5 mA
